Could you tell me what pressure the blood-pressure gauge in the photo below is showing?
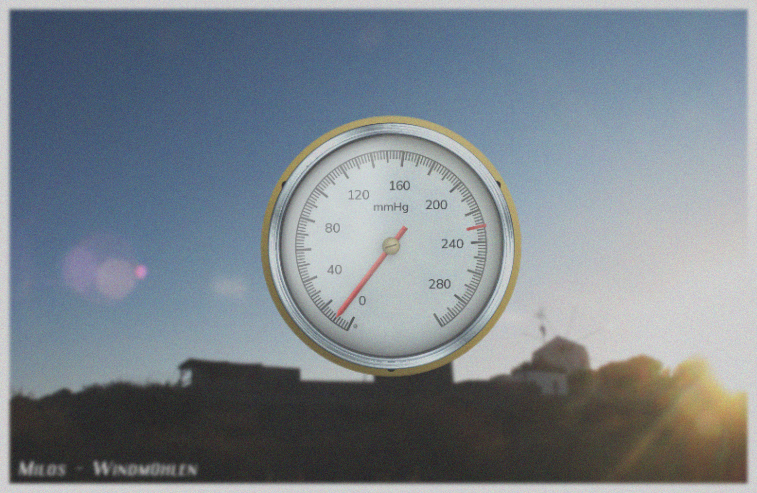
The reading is 10 mmHg
